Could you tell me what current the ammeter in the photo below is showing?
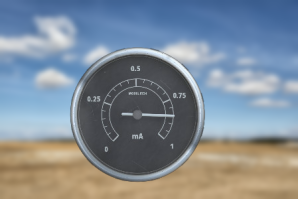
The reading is 0.85 mA
